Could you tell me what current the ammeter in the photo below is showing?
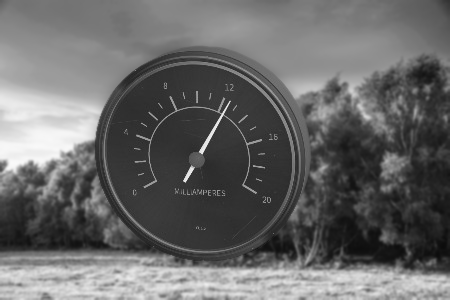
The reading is 12.5 mA
